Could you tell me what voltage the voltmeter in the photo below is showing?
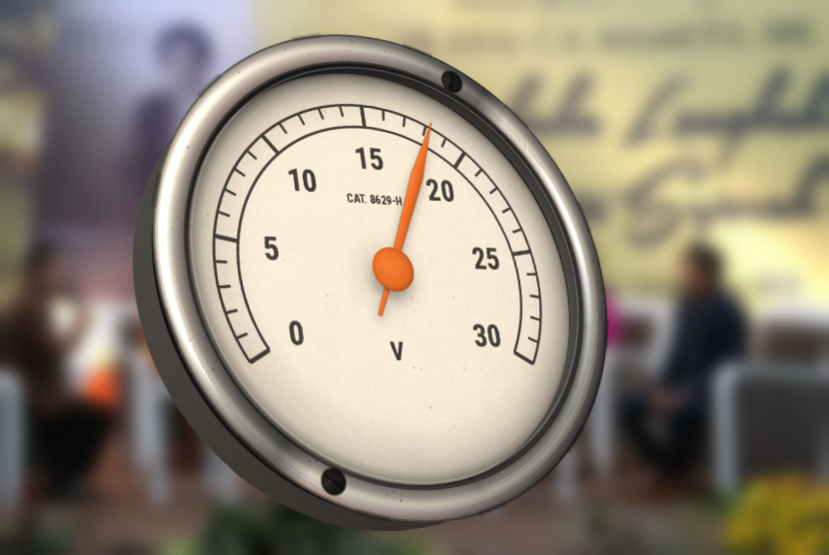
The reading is 18 V
